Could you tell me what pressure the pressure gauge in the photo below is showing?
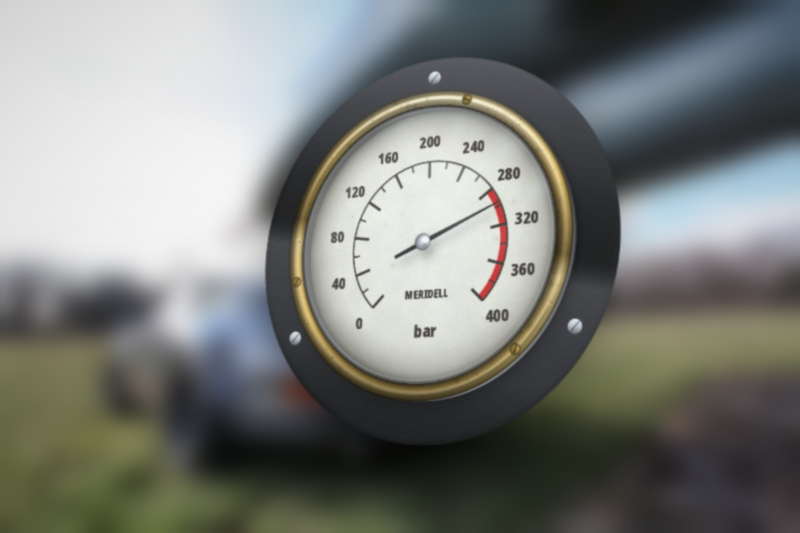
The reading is 300 bar
